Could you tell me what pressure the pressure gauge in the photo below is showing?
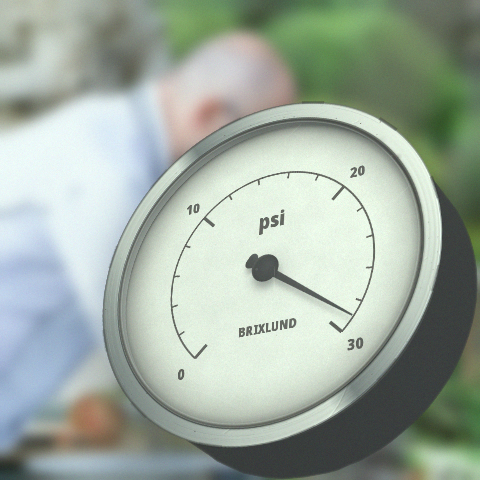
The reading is 29 psi
